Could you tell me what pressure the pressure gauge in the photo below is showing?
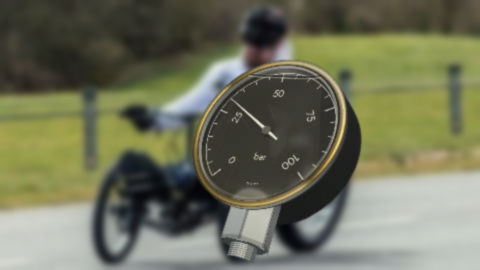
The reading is 30 bar
